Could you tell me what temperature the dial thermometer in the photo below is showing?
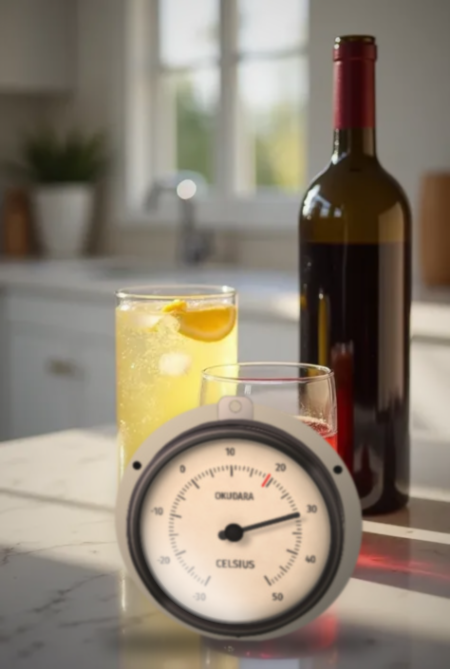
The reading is 30 °C
